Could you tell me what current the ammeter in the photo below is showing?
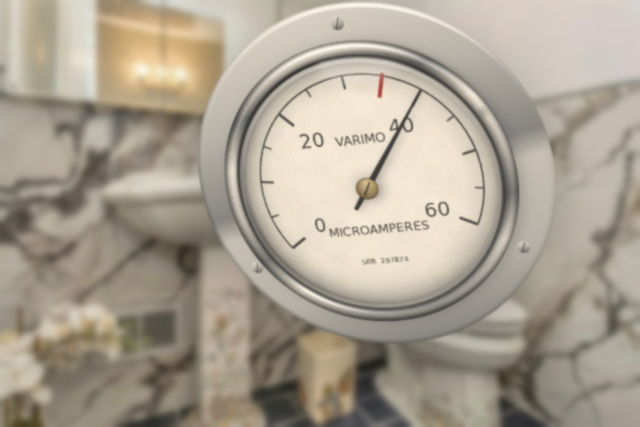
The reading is 40 µA
